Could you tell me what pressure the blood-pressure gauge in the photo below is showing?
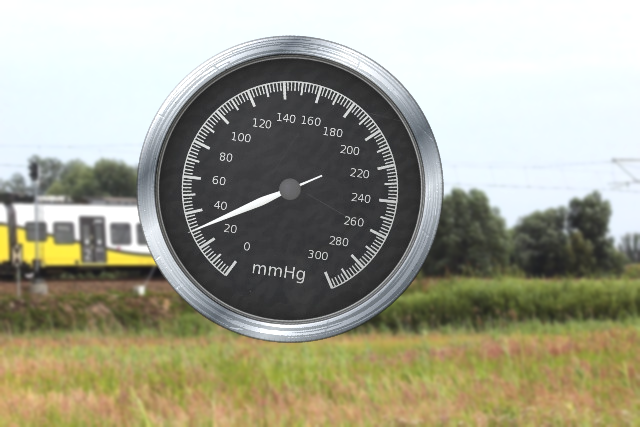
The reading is 30 mmHg
